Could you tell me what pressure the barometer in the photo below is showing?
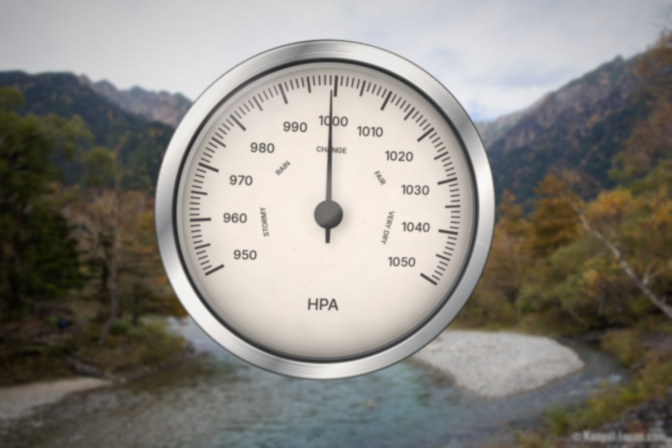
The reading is 999 hPa
